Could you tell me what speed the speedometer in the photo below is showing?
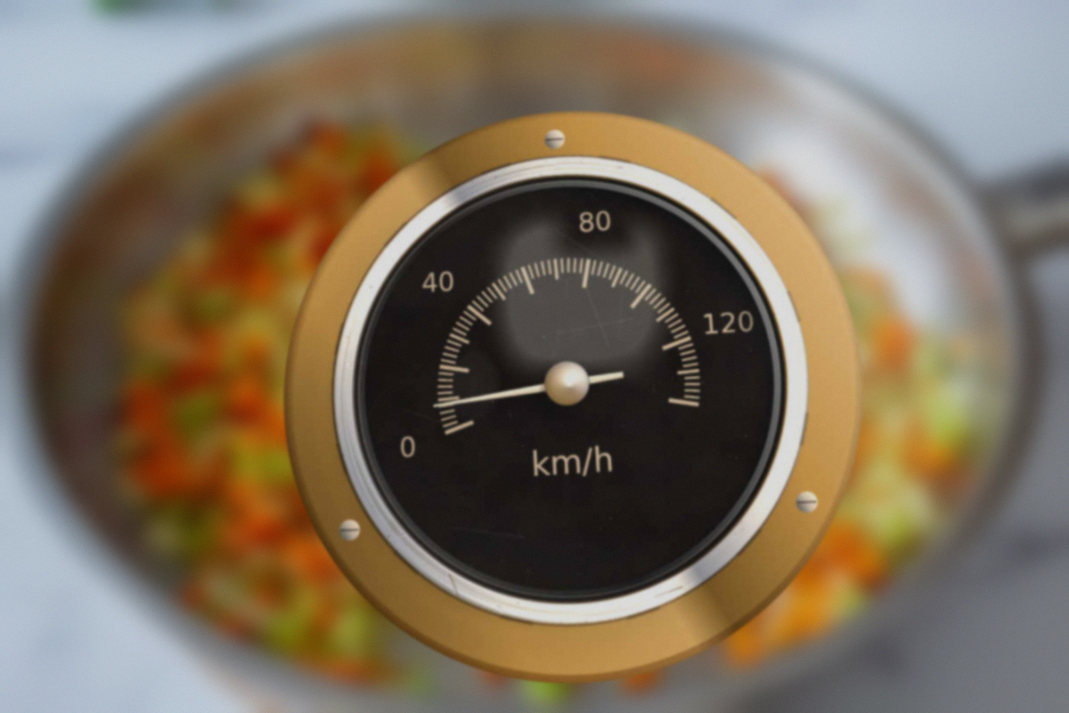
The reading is 8 km/h
